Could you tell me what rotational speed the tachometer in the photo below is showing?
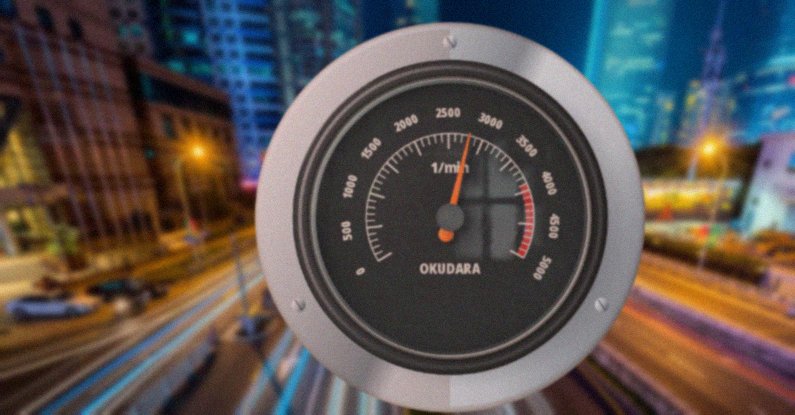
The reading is 2800 rpm
